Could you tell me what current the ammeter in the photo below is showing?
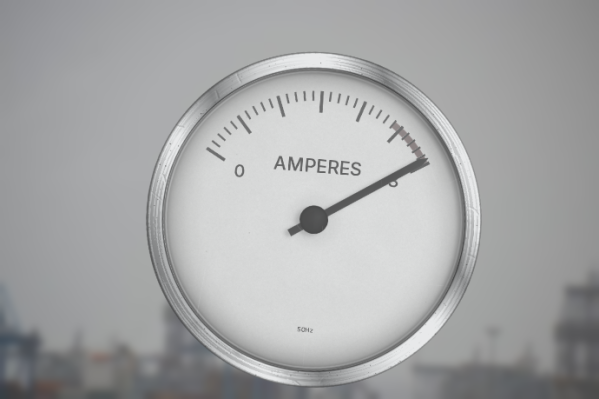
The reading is 2.95 A
